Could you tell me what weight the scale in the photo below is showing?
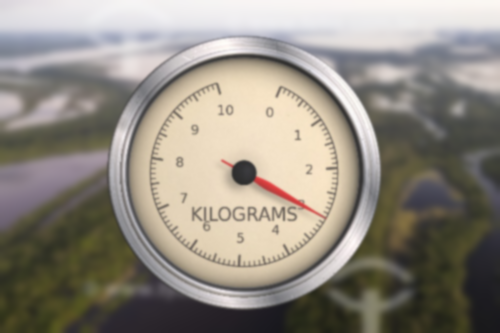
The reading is 3 kg
